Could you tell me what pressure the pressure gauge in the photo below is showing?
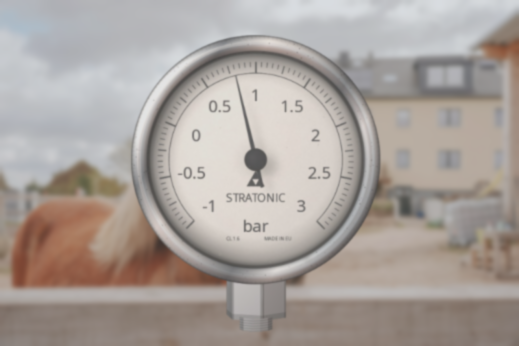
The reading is 0.8 bar
